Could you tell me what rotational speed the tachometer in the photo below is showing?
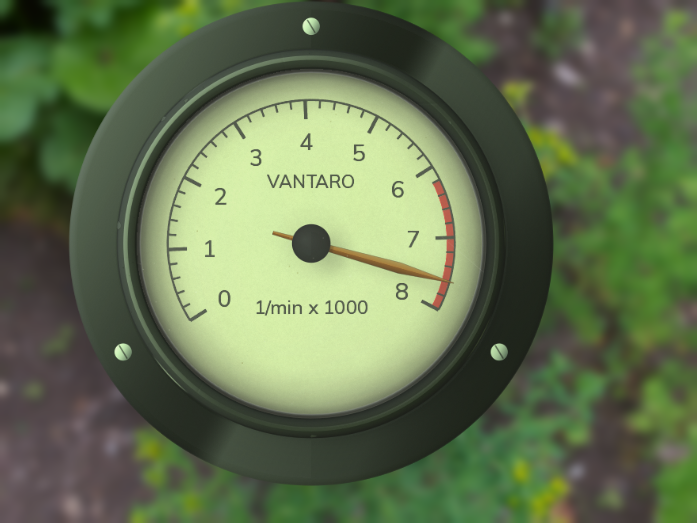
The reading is 7600 rpm
